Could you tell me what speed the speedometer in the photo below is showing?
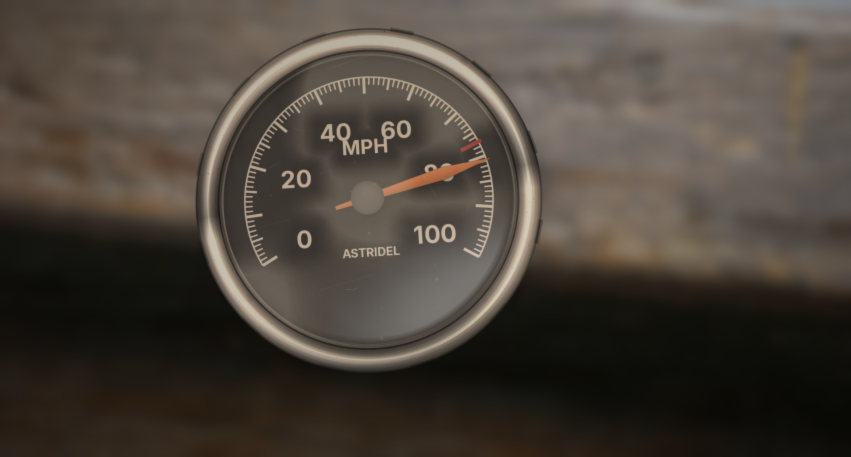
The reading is 81 mph
